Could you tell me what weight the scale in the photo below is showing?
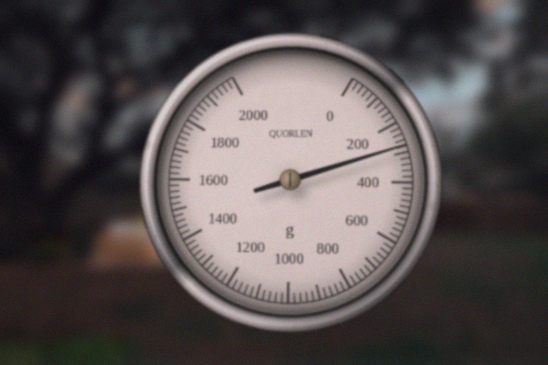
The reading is 280 g
